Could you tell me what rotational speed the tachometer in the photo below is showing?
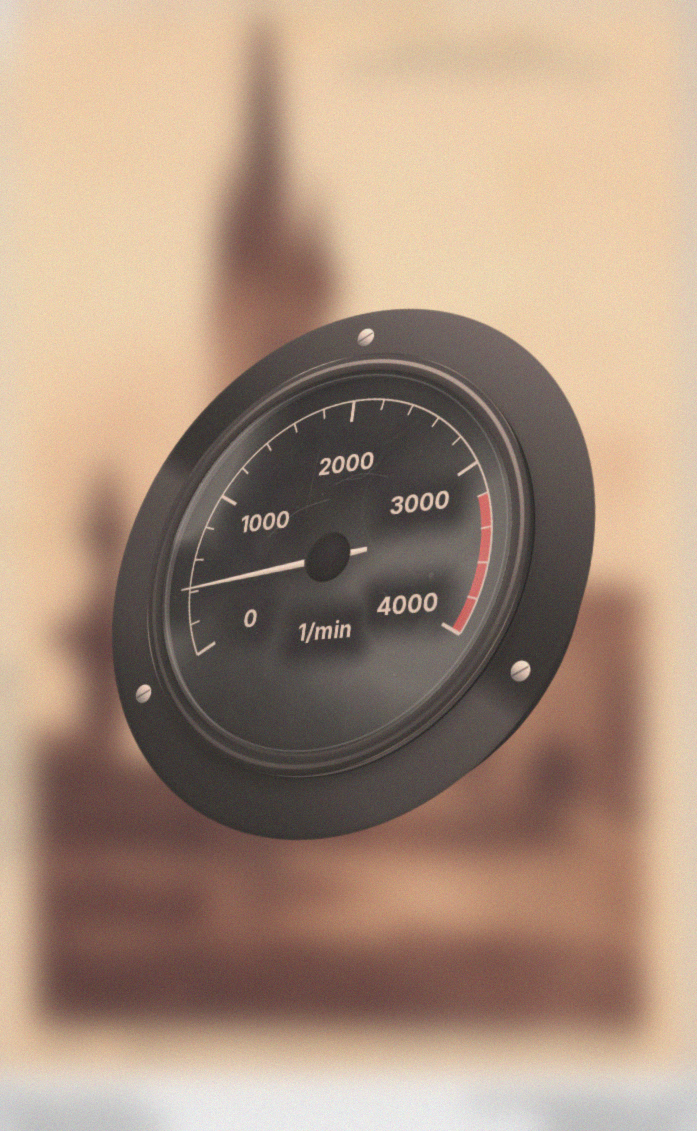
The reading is 400 rpm
